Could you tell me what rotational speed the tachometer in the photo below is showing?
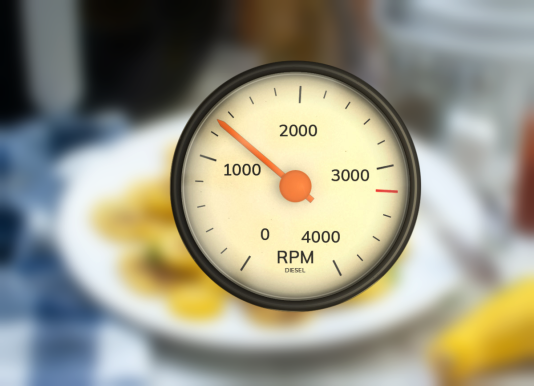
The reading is 1300 rpm
